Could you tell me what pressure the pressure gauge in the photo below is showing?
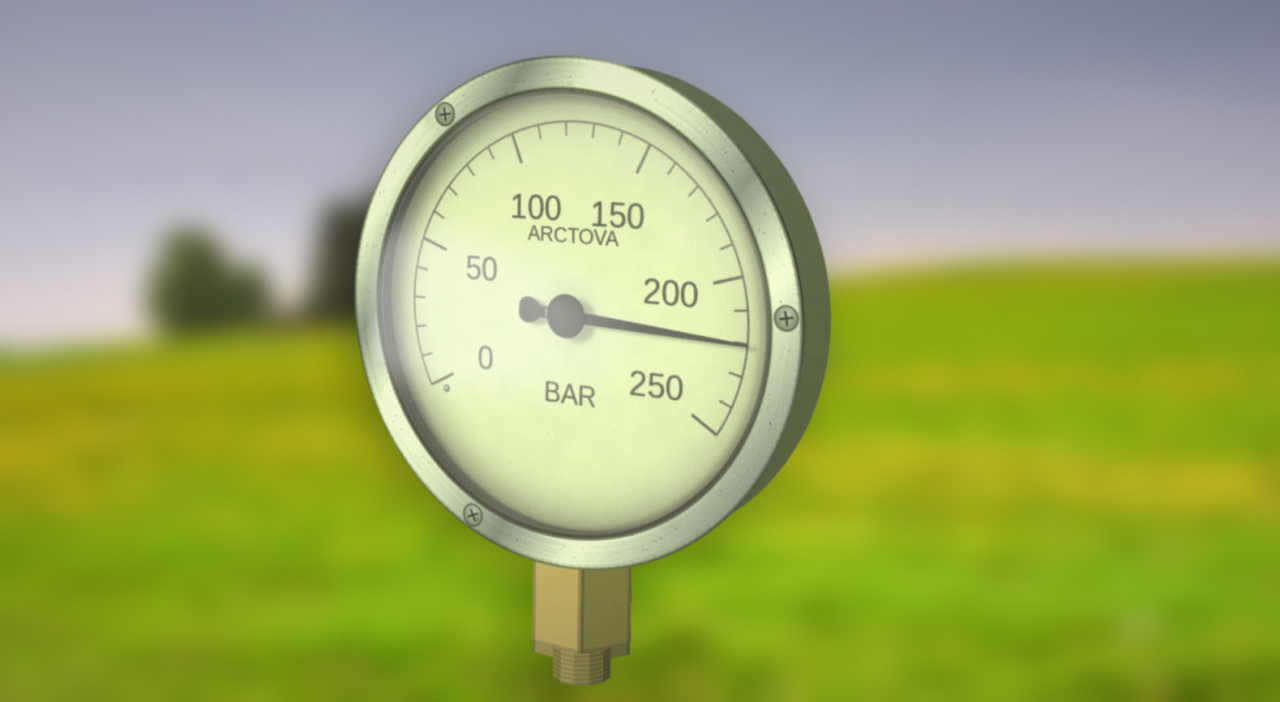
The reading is 220 bar
